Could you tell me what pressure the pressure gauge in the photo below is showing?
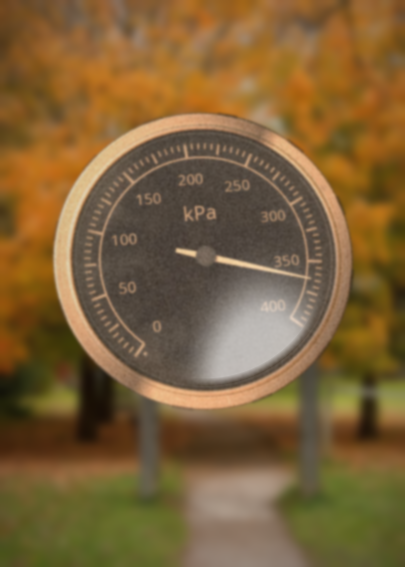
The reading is 365 kPa
